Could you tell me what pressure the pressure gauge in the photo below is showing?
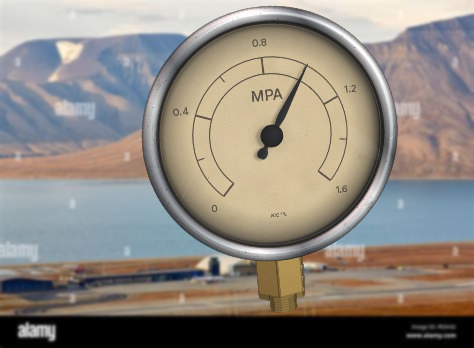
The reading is 1 MPa
